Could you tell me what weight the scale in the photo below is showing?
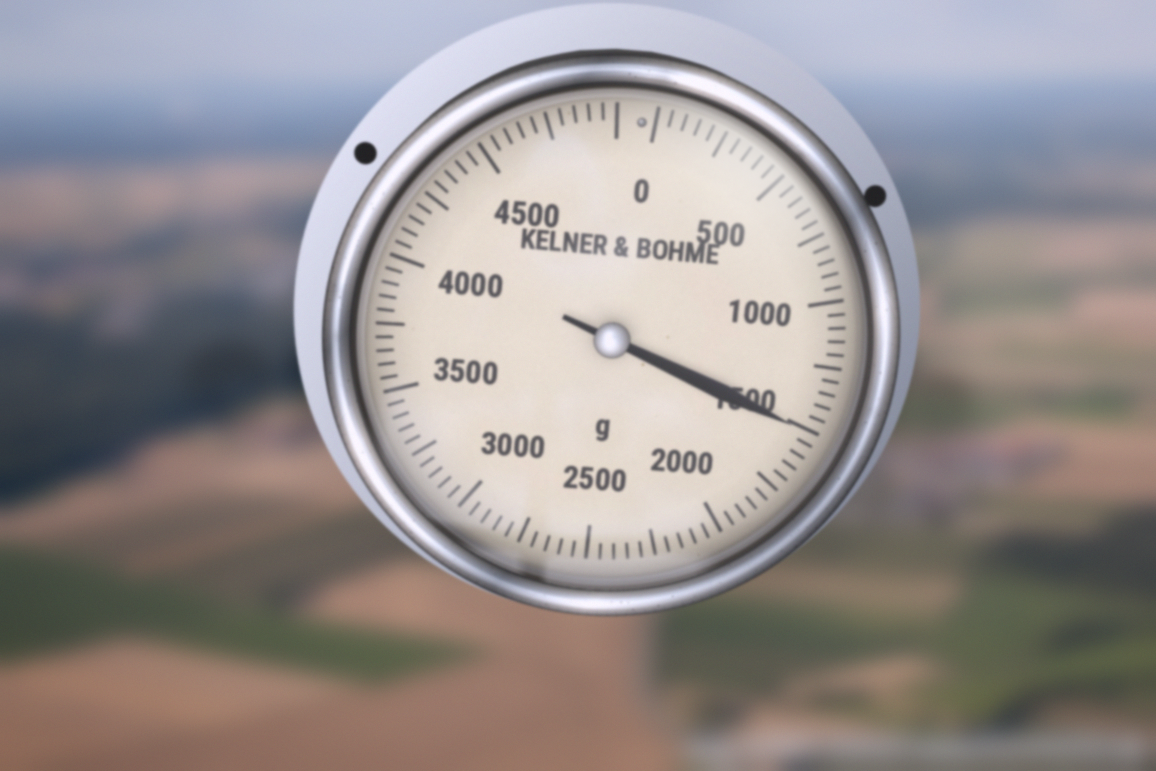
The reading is 1500 g
